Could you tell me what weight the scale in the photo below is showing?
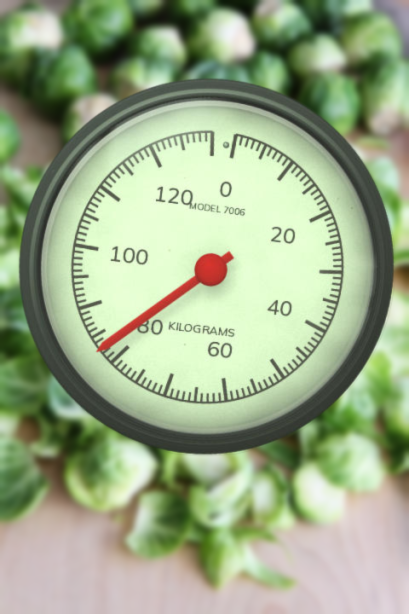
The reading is 83 kg
